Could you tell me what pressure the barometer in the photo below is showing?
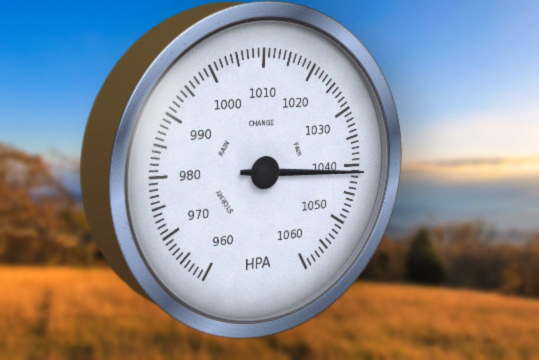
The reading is 1041 hPa
